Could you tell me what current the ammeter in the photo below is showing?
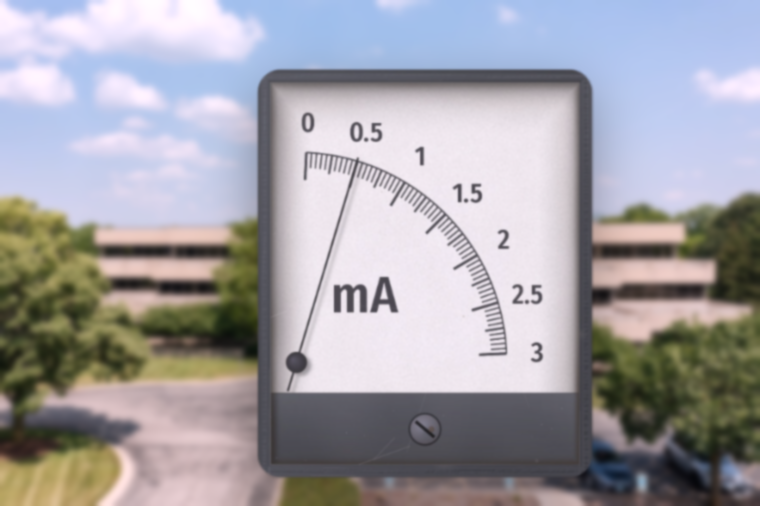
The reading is 0.5 mA
